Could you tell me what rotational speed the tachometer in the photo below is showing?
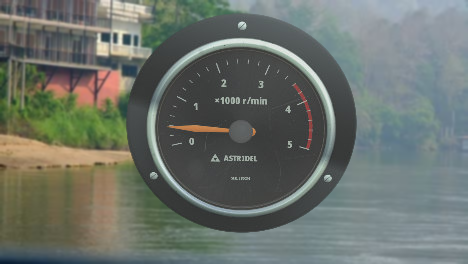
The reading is 400 rpm
